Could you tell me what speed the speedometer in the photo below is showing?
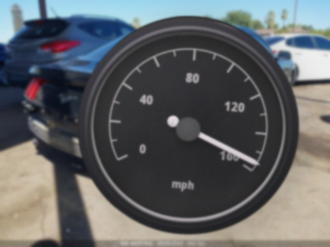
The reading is 155 mph
